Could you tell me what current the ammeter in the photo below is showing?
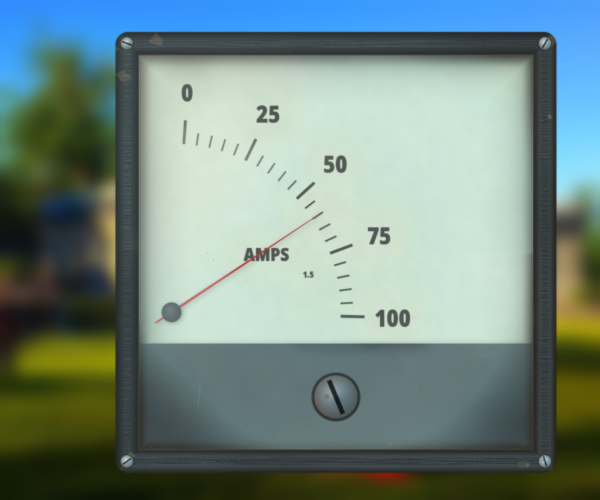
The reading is 60 A
